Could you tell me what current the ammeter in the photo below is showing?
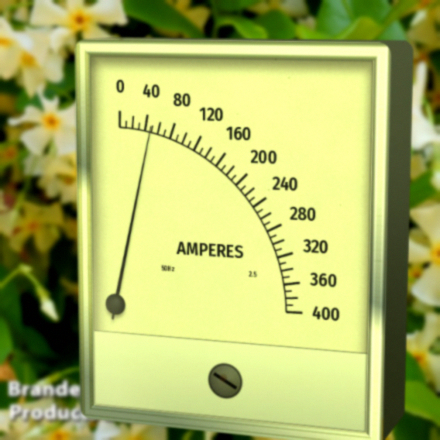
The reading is 50 A
